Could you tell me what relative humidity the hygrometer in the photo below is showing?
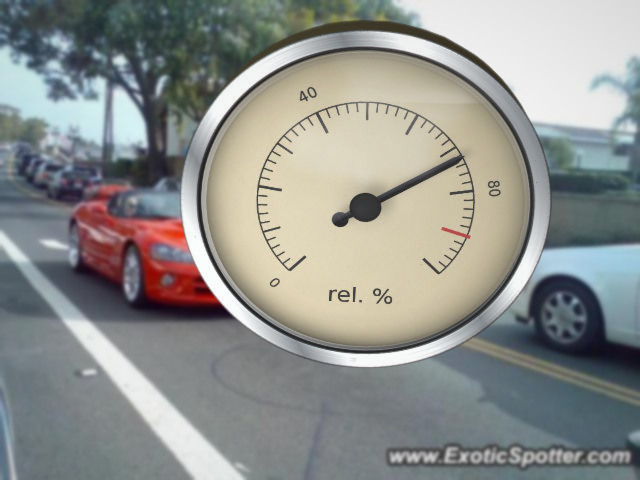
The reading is 72 %
